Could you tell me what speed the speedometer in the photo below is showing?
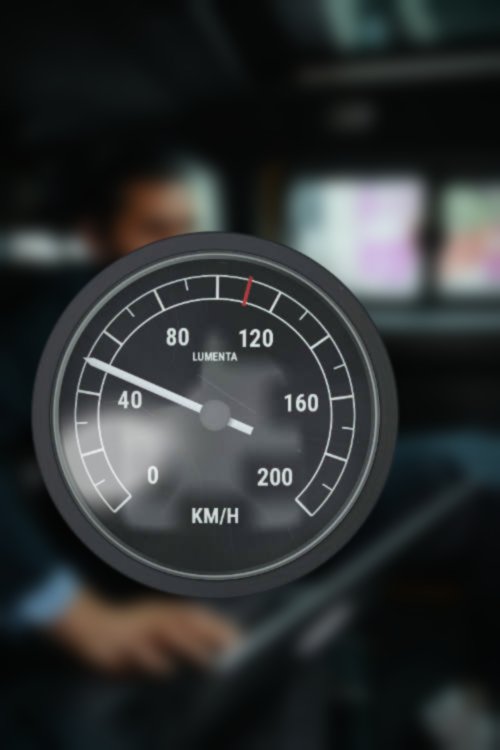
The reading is 50 km/h
